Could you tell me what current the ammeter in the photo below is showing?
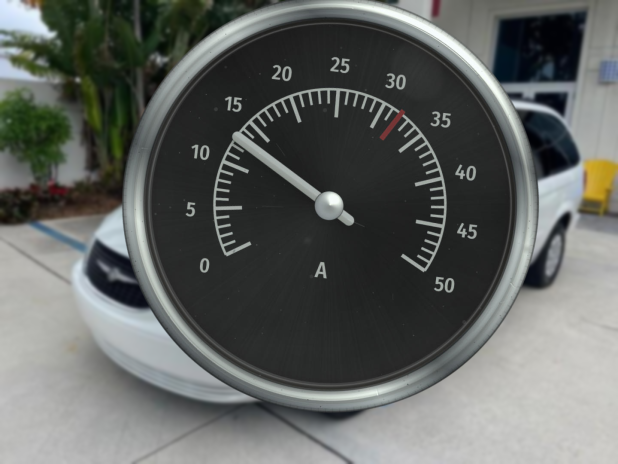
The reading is 13 A
